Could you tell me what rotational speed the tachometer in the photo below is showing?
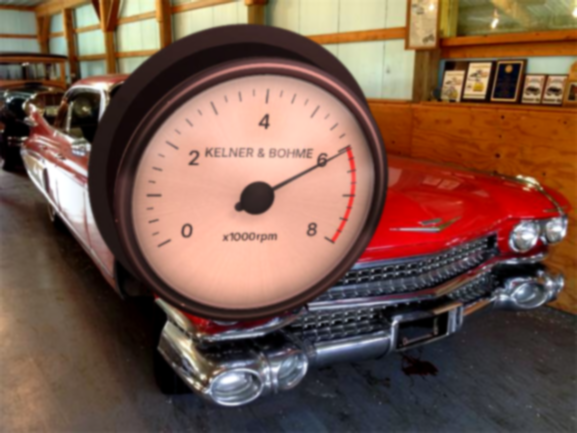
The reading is 6000 rpm
